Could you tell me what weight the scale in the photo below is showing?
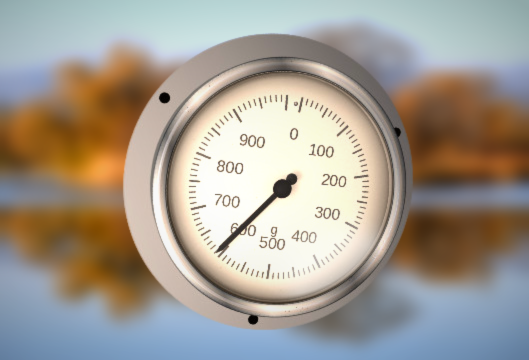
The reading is 610 g
